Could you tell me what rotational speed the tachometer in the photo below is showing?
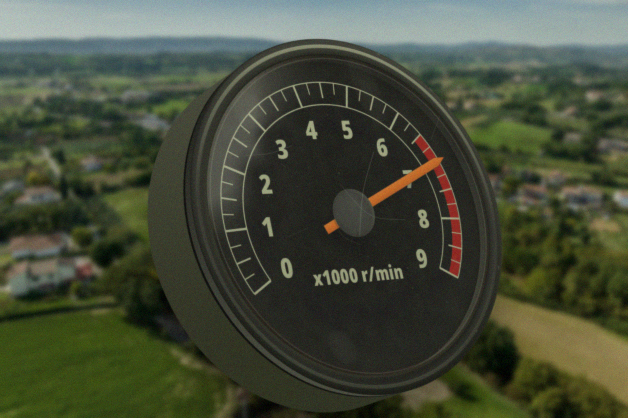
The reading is 7000 rpm
